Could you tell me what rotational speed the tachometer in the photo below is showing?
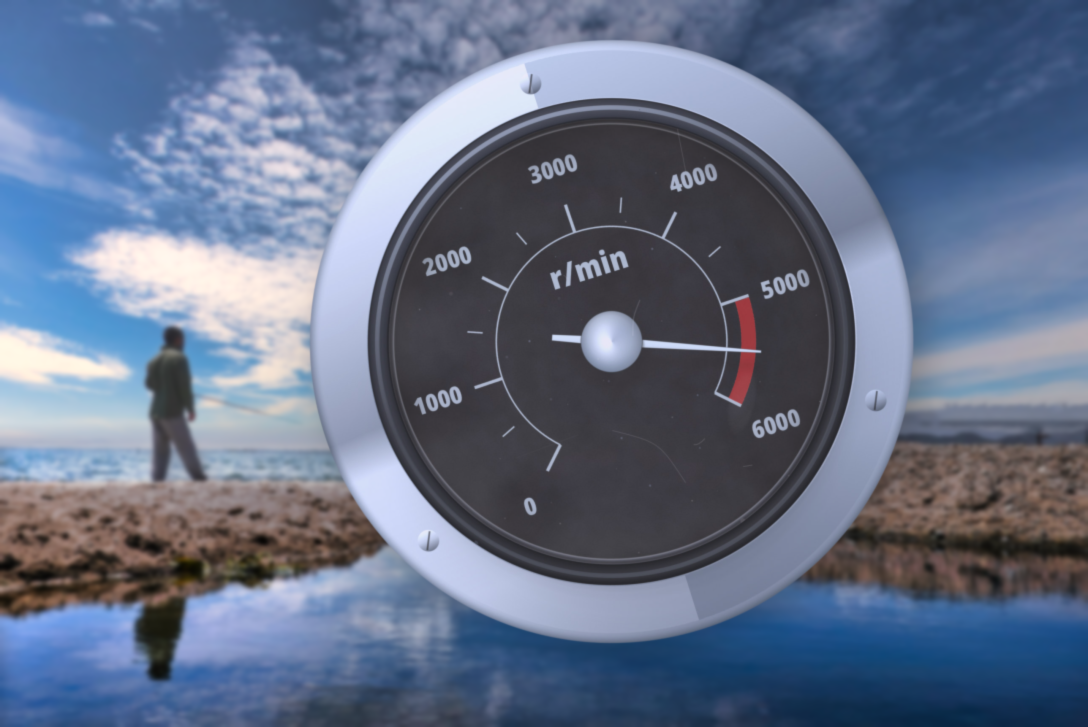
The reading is 5500 rpm
